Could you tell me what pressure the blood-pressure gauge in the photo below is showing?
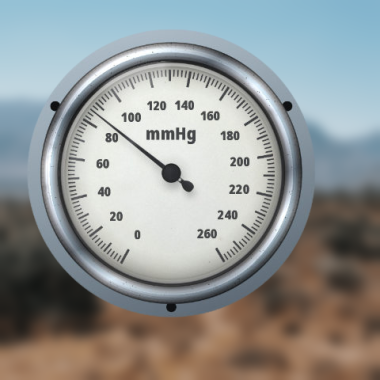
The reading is 86 mmHg
